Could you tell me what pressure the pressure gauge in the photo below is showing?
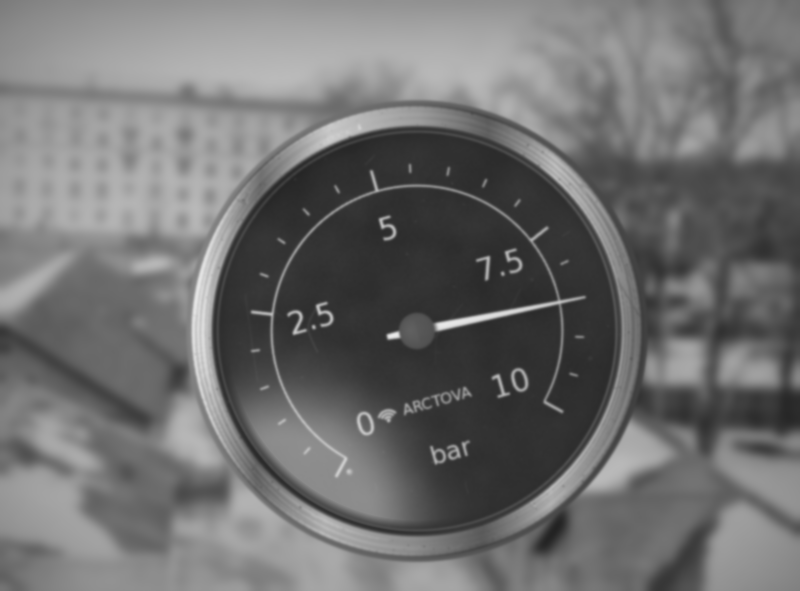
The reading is 8.5 bar
